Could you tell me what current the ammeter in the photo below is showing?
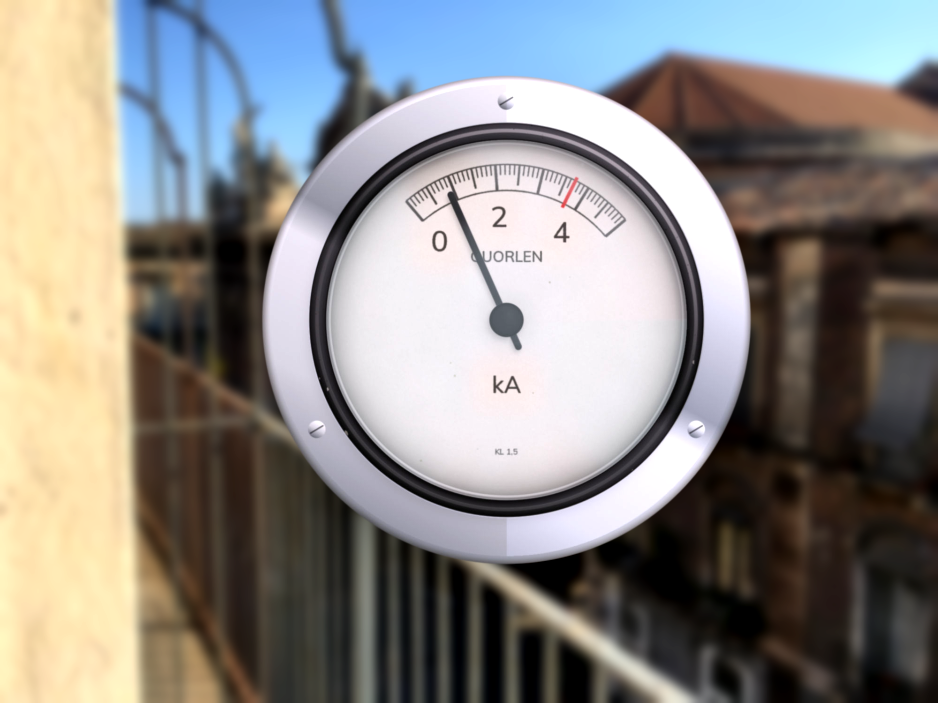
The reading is 0.9 kA
